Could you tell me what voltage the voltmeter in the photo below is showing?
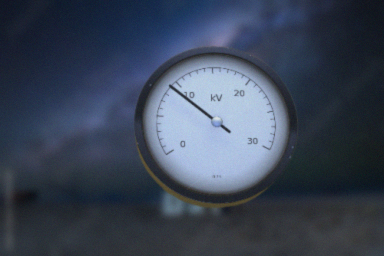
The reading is 9 kV
